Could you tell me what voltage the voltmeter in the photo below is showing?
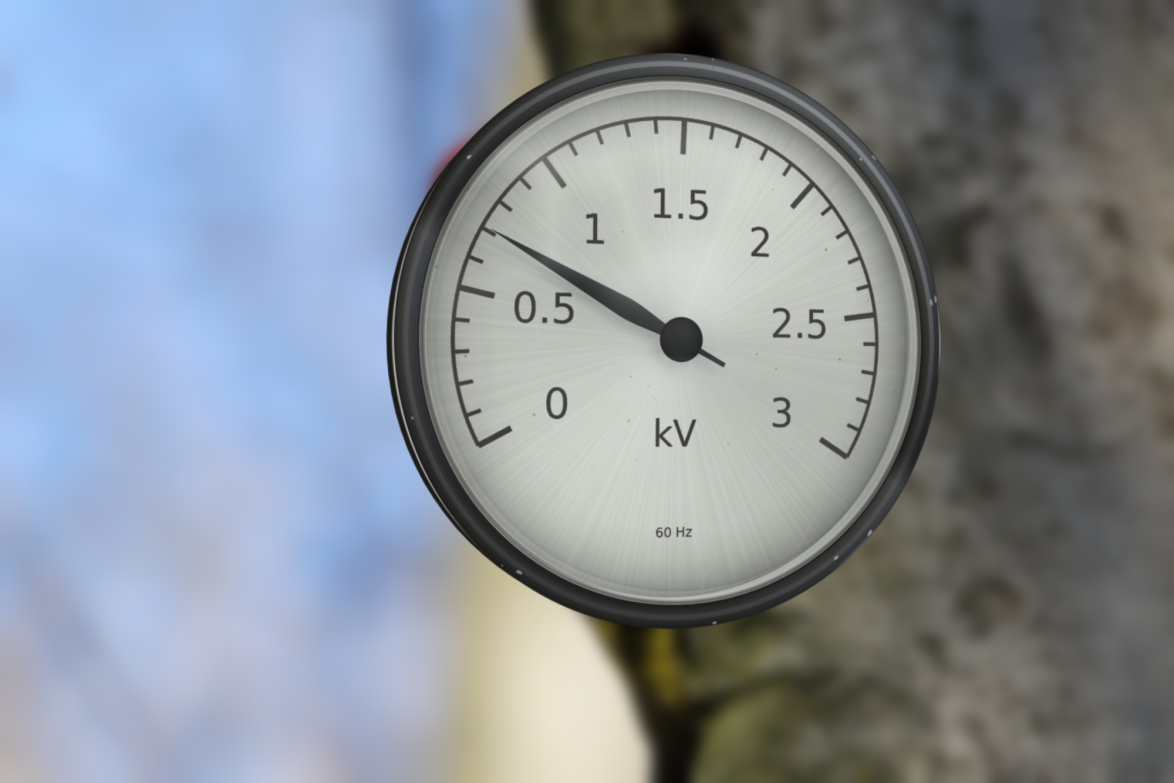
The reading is 0.7 kV
